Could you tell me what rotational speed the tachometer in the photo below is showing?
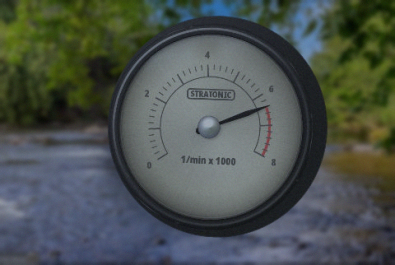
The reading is 6400 rpm
